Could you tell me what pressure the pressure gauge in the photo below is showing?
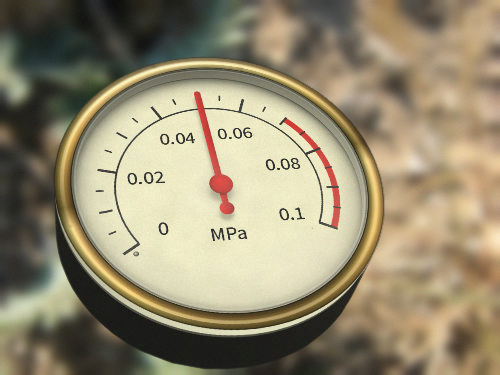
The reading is 0.05 MPa
